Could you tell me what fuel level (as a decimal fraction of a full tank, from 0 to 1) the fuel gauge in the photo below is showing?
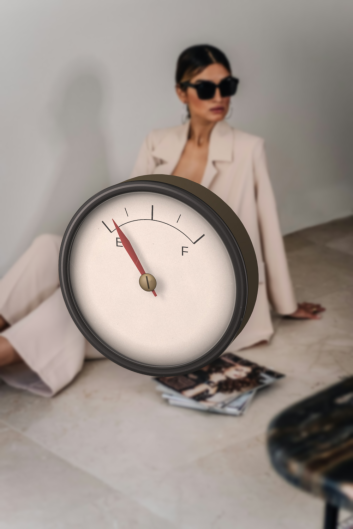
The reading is 0.125
